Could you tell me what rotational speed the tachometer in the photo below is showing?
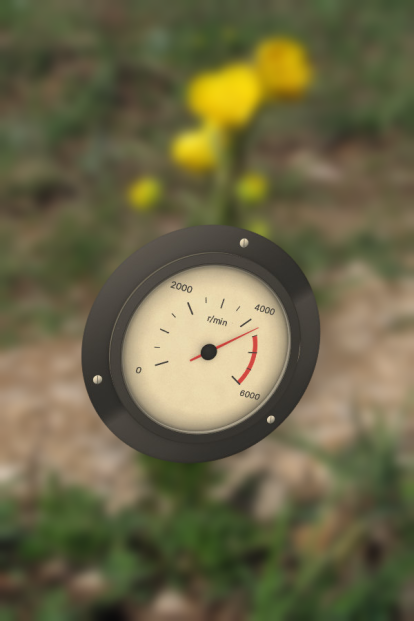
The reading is 4250 rpm
